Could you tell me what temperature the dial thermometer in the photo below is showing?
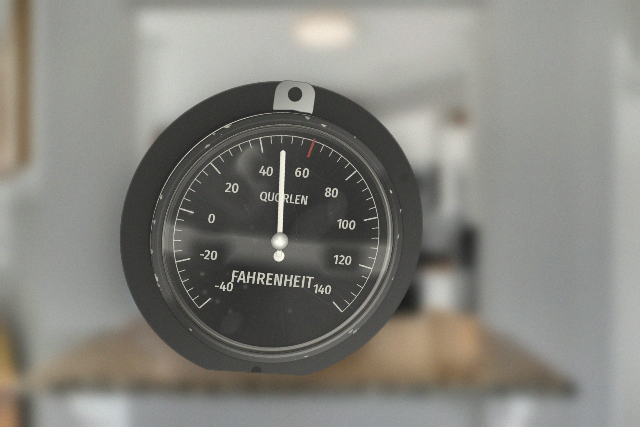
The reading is 48 °F
